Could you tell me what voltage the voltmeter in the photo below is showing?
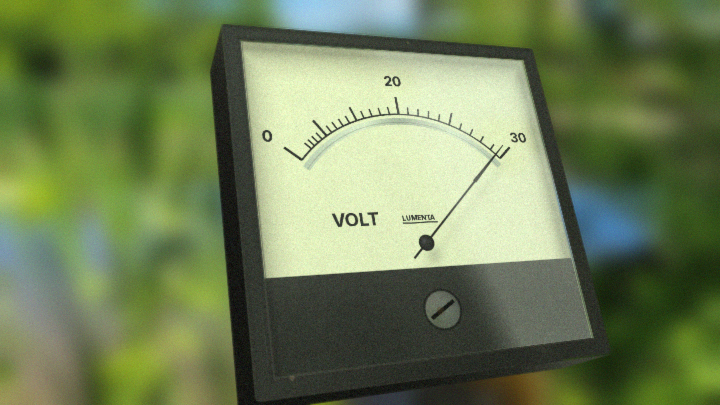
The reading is 29.5 V
